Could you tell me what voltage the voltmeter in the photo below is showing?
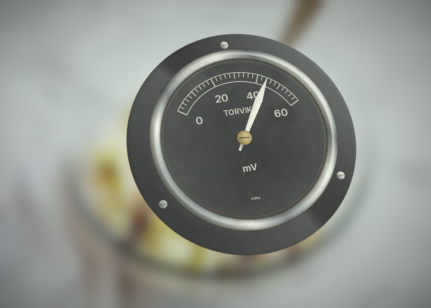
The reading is 44 mV
